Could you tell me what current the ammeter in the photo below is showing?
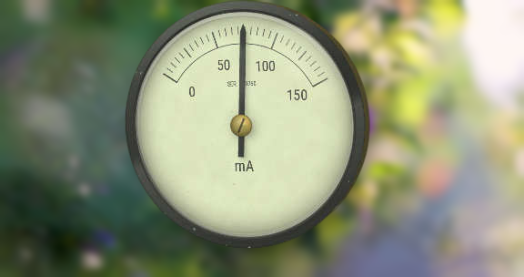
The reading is 75 mA
